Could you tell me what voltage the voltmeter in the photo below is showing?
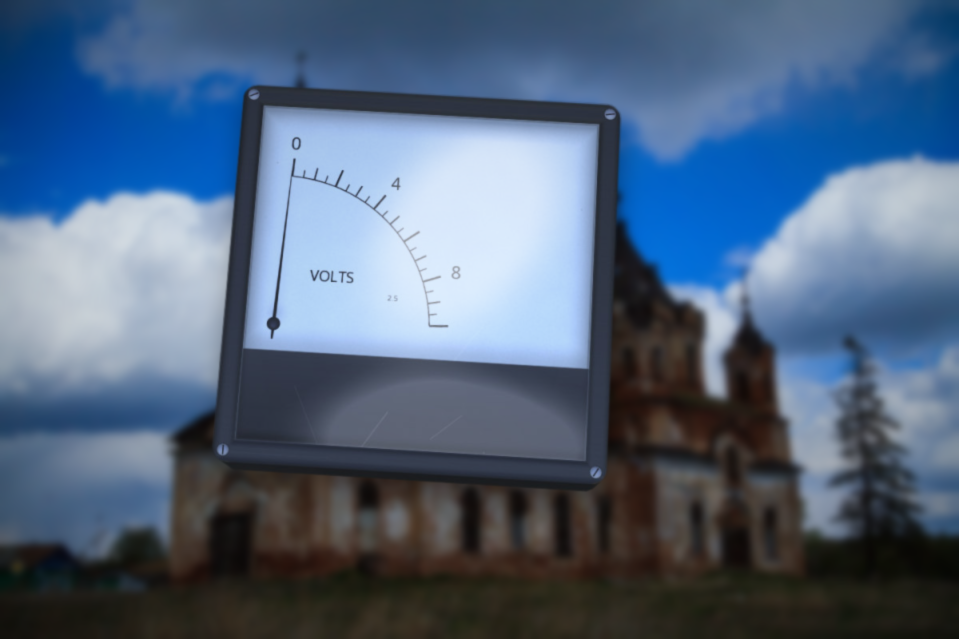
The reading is 0 V
